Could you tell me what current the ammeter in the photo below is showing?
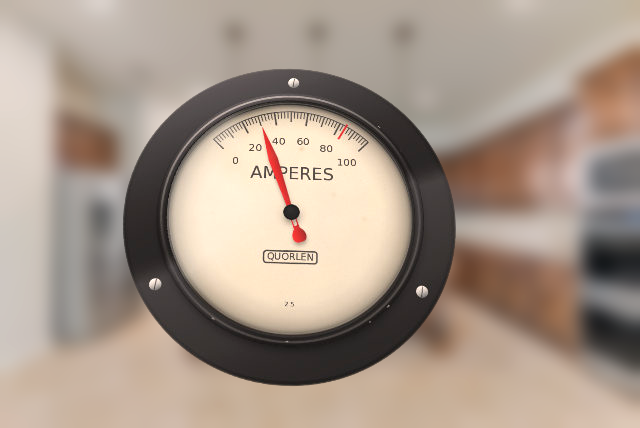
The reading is 30 A
